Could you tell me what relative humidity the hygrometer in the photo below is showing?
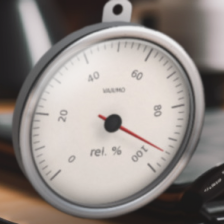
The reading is 94 %
